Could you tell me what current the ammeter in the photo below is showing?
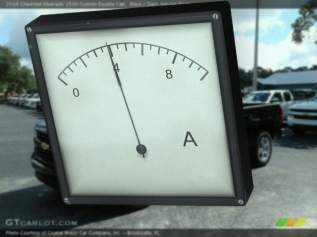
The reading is 4 A
